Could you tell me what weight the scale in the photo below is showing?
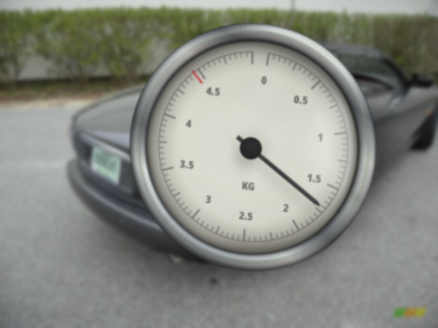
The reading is 1.7 kg
